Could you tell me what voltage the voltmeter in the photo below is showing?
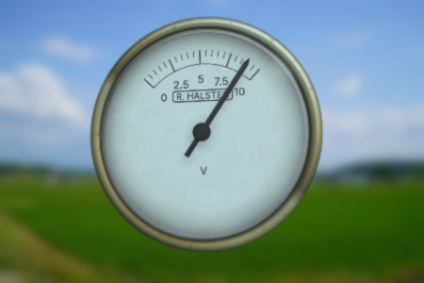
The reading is 9 V
